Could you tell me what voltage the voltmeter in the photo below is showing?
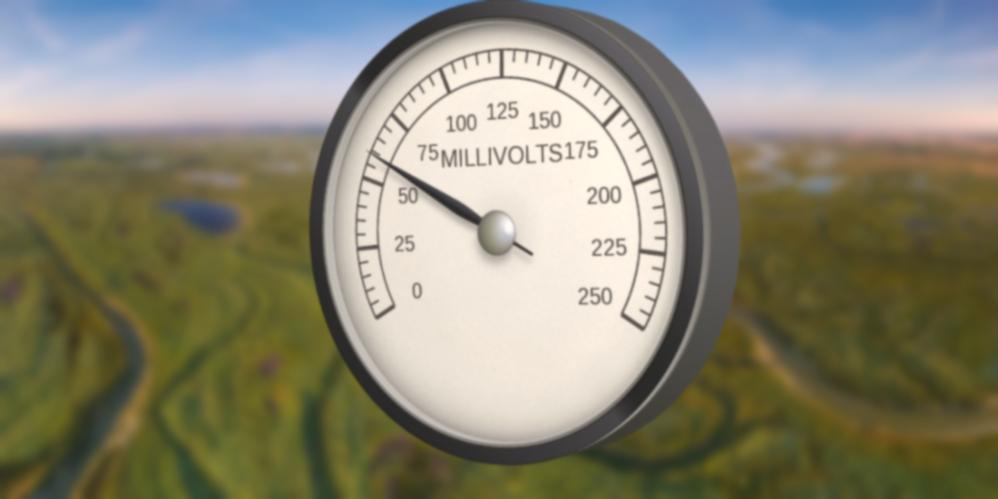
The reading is 60 mV
